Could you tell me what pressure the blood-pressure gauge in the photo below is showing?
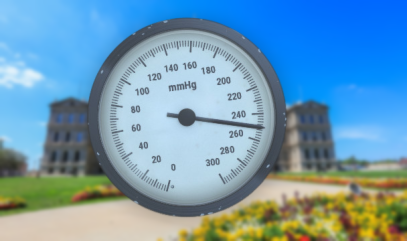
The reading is 250 mmHg
